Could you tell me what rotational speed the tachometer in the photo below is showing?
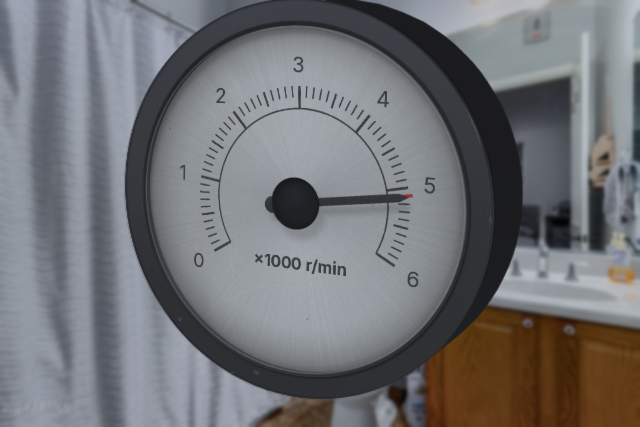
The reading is 5100 rpm
